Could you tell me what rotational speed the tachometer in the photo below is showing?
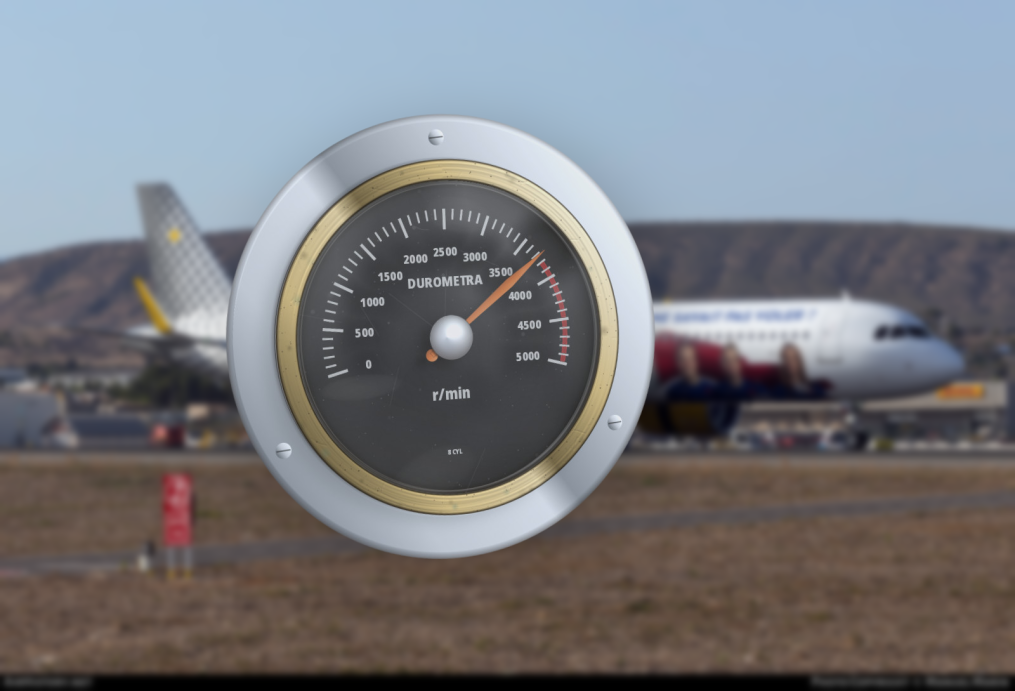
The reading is 3700 rpm
